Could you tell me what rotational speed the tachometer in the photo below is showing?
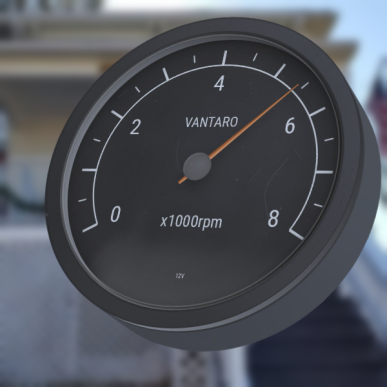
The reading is 5500 rpm
